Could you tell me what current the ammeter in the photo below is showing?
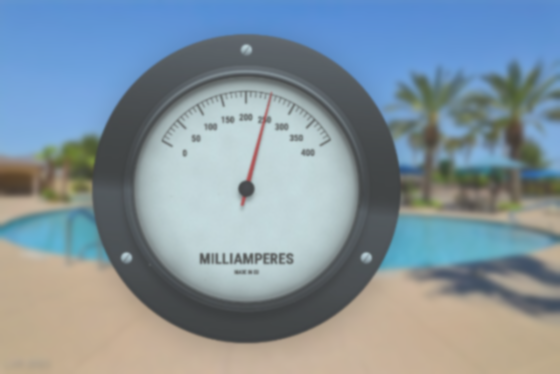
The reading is 250 mA
